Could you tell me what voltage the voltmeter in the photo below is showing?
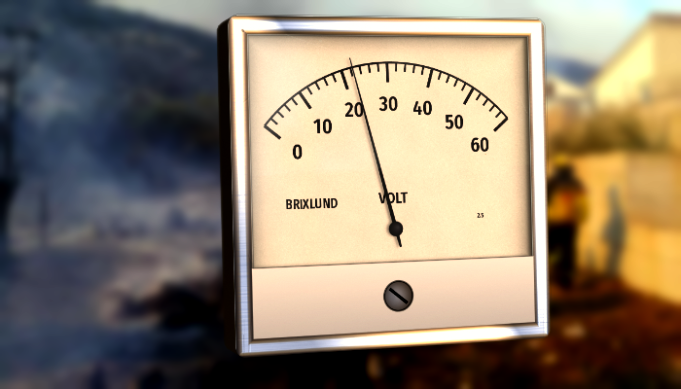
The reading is 22 V
